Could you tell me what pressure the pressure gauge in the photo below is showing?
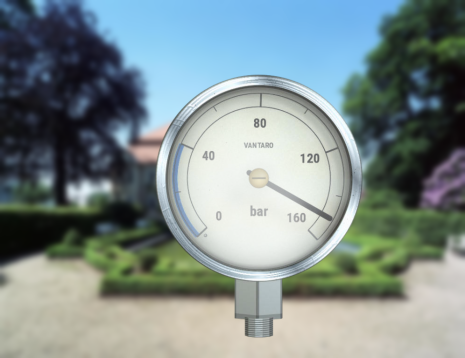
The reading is 150 bar
